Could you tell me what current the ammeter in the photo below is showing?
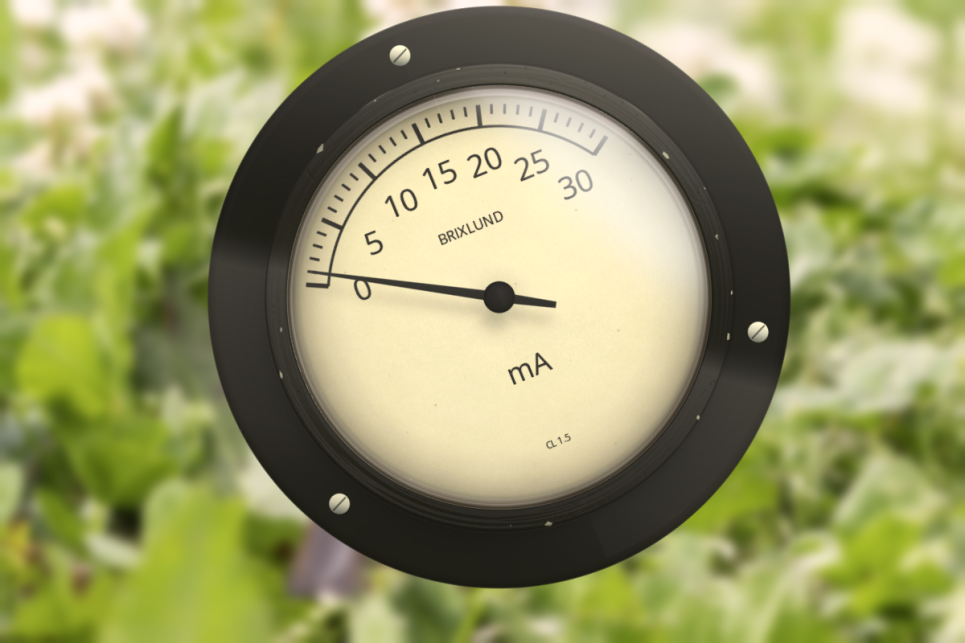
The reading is 1 mA
